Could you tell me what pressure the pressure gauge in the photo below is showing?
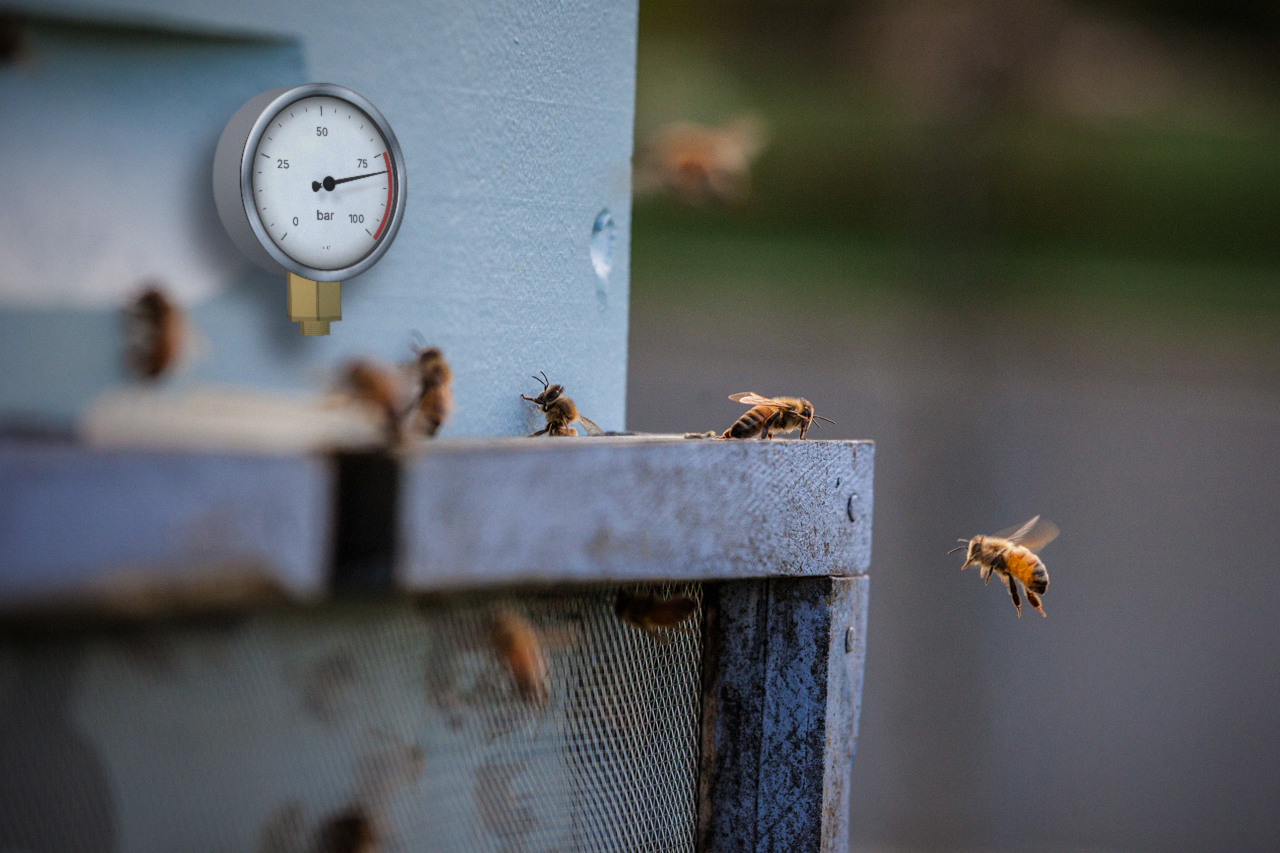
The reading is 80 bar
